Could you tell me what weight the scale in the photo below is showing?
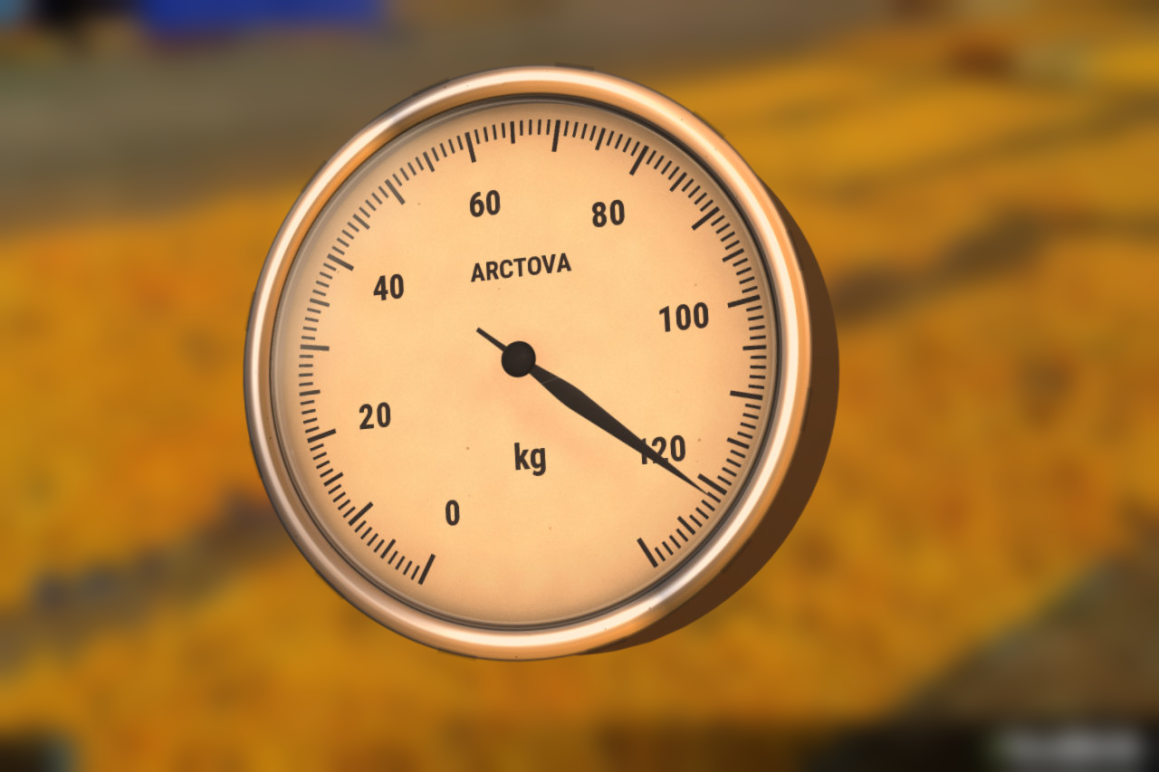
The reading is 121 kg
